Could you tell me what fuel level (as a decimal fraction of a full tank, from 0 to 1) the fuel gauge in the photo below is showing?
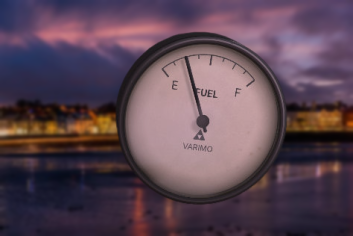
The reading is 0.25
